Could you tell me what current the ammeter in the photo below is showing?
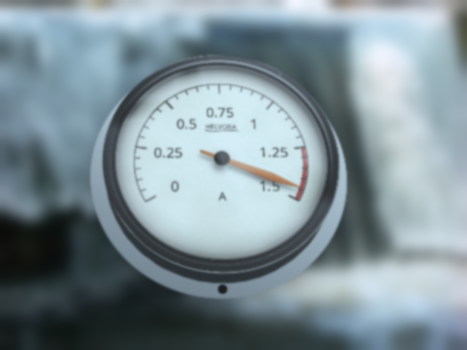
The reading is 1.45 A
